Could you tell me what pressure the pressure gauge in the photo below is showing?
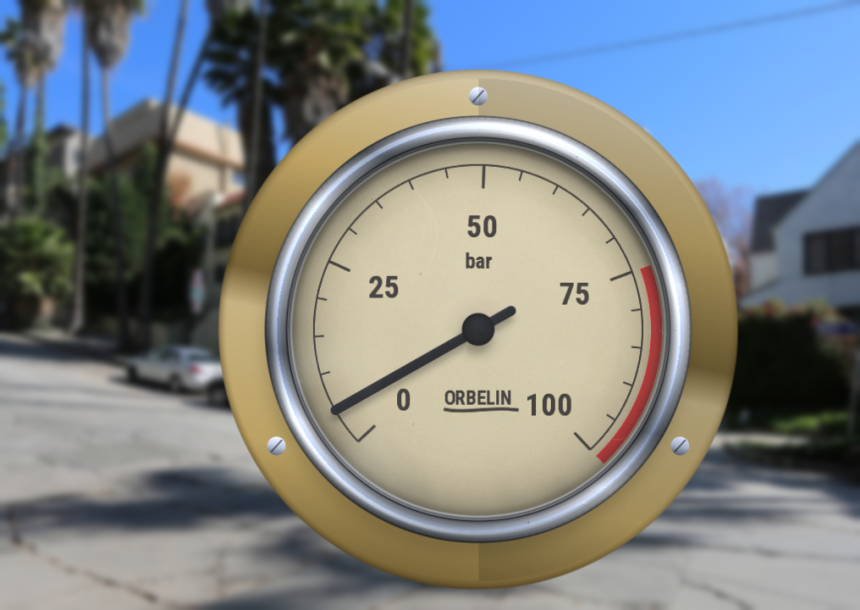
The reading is 5 bar
